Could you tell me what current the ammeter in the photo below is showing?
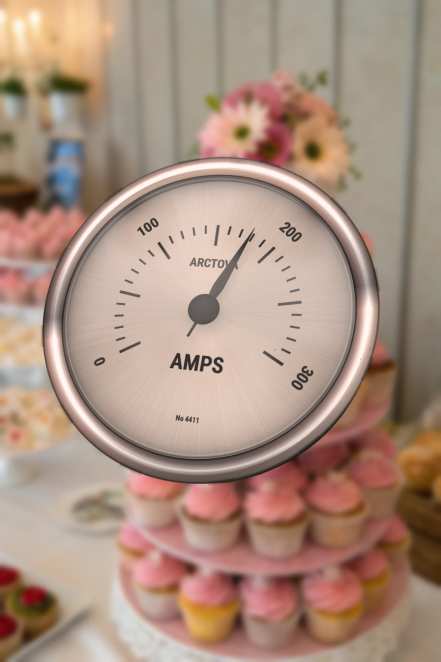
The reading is 180 A
